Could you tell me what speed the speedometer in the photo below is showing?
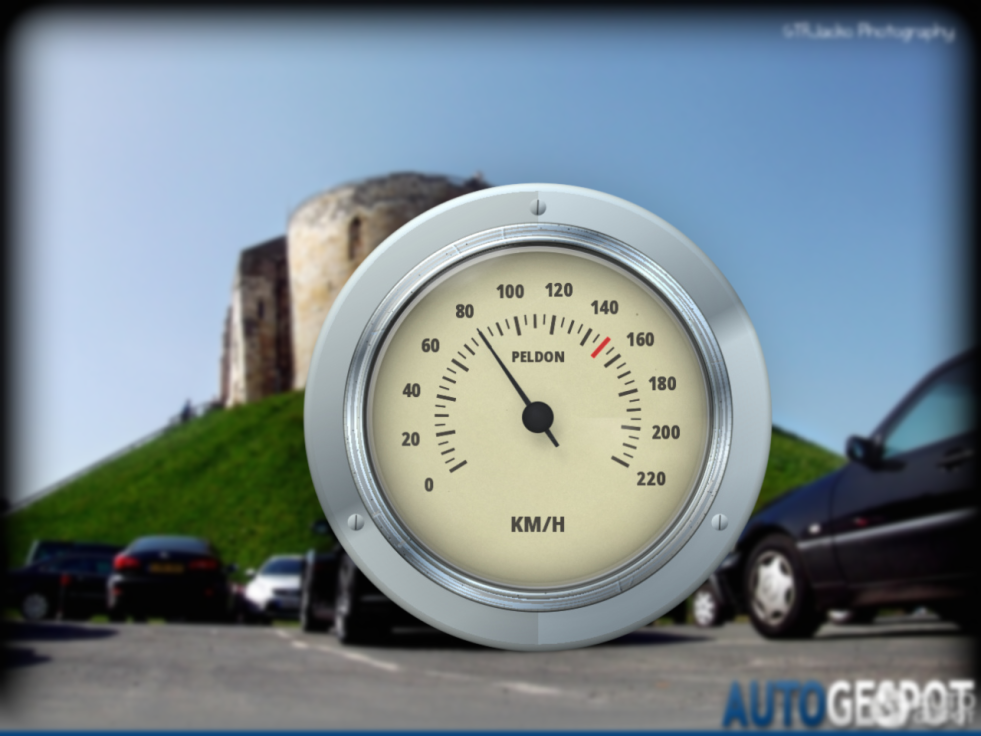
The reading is 80 km/h
